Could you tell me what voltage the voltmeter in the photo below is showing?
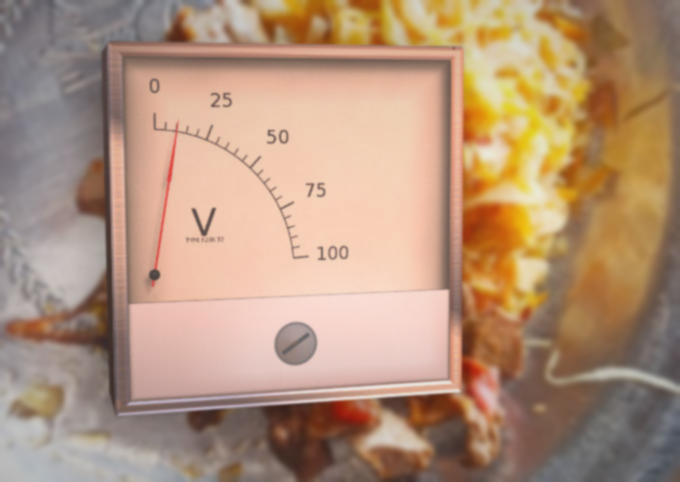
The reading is 10 V
